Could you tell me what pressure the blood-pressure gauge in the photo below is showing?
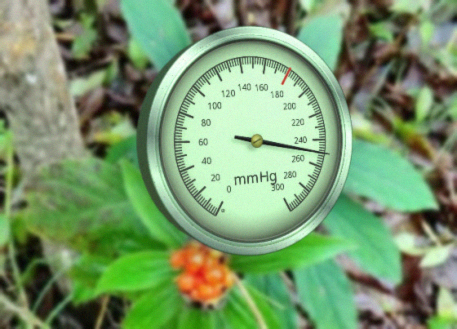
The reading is 250 mmHg
